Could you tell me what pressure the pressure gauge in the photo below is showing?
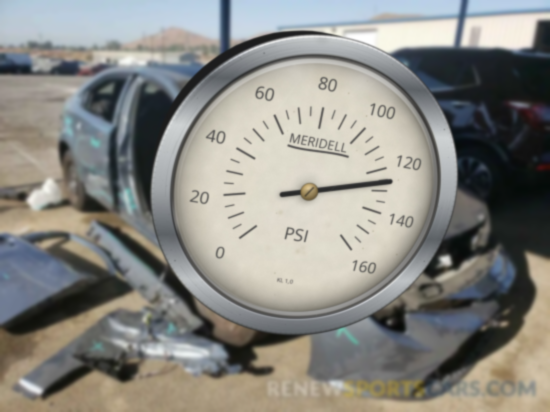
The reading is 125 psi
